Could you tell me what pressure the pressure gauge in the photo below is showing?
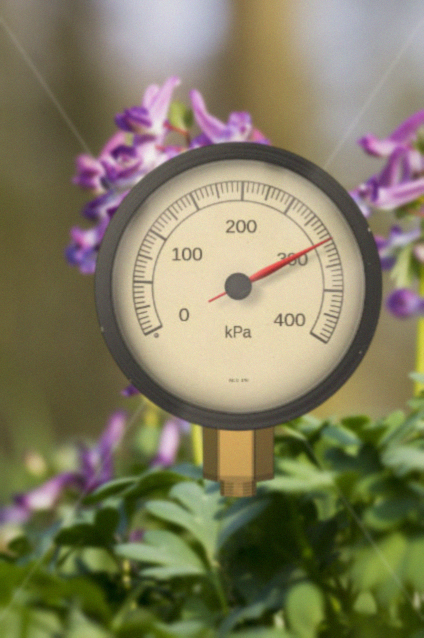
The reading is 300 kPa
